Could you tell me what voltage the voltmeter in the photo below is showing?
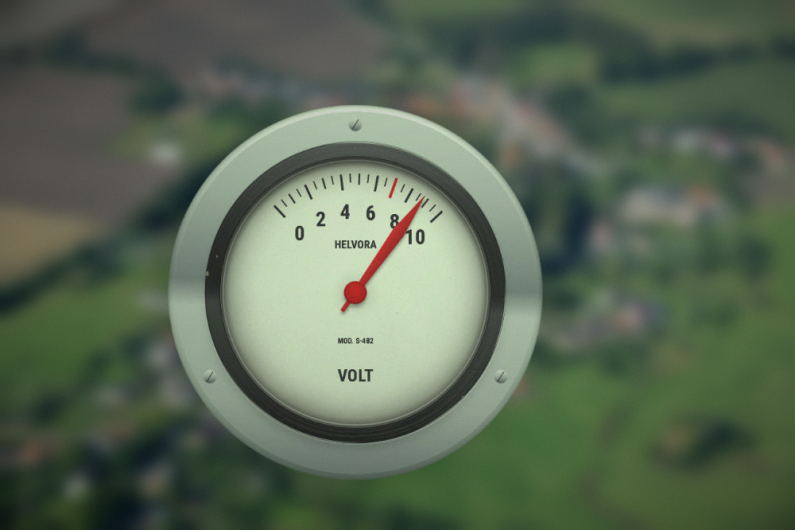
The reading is 8.75 V
